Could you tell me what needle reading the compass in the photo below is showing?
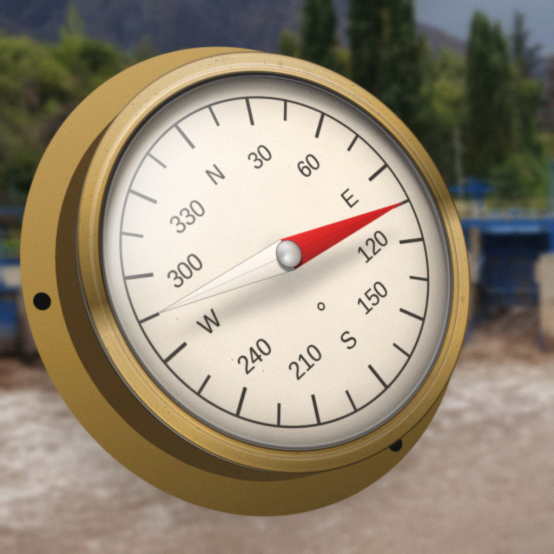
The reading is 105 °
